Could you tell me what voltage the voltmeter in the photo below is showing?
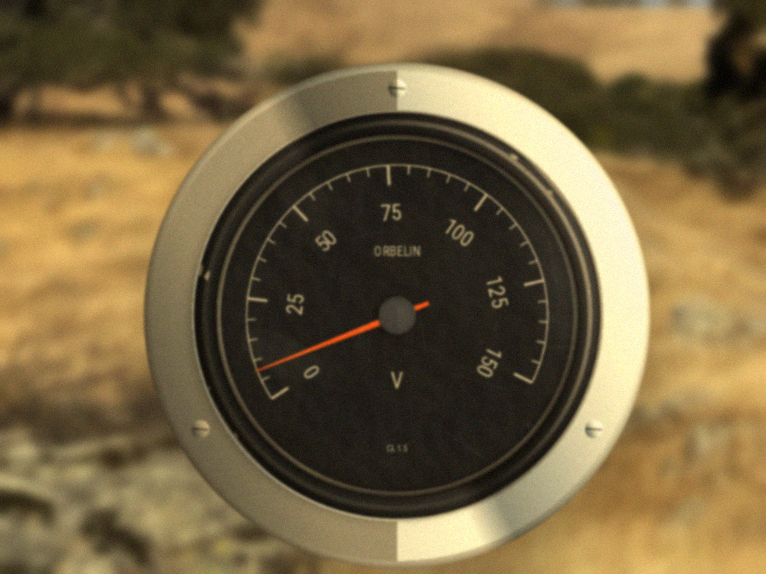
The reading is 7.5 V
